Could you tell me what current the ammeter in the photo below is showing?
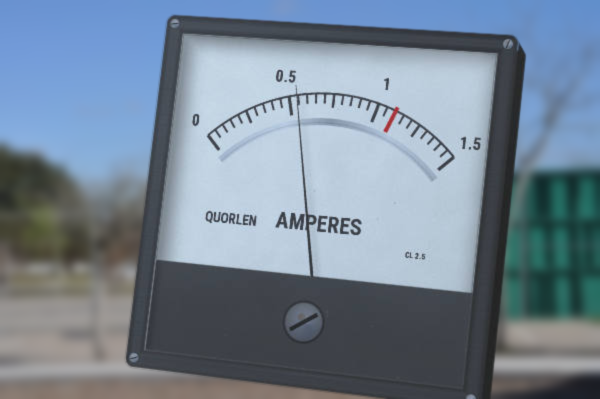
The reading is 0.55 A
